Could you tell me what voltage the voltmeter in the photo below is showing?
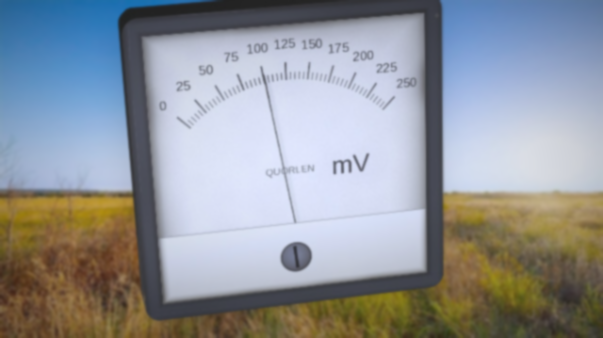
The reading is 100 mV
